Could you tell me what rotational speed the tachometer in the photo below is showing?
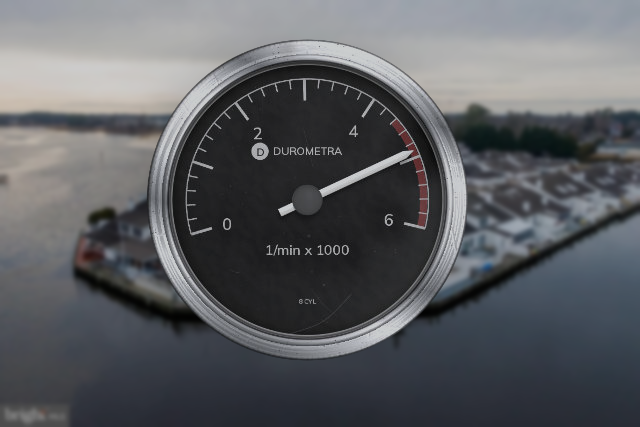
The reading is 4900 rpm
